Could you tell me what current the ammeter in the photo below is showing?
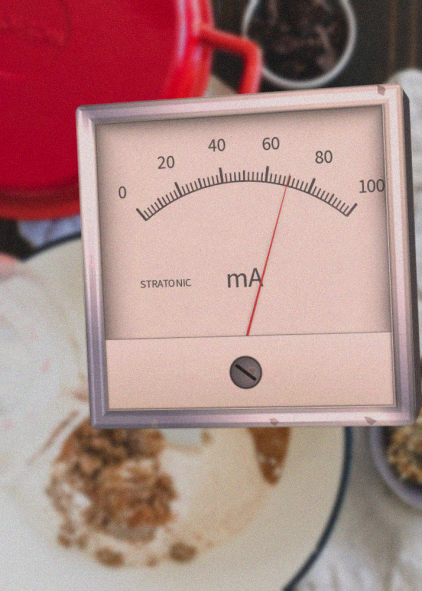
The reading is 70 mA
